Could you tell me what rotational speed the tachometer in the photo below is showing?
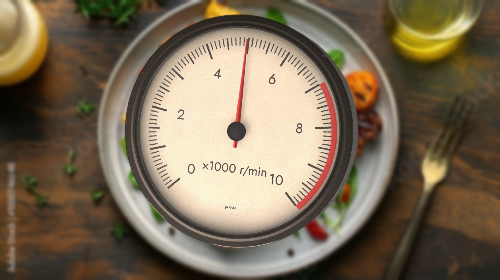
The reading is 5000 rpm
